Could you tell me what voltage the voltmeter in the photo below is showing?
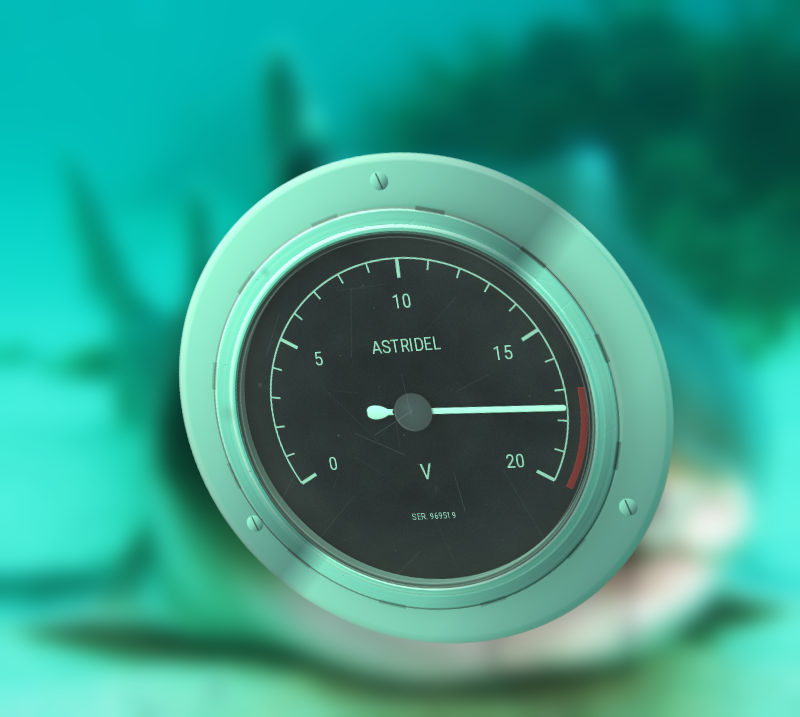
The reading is 17.5 V
